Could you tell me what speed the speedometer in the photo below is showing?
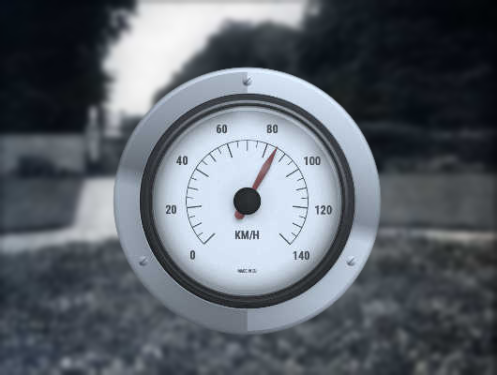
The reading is 85 km/h
